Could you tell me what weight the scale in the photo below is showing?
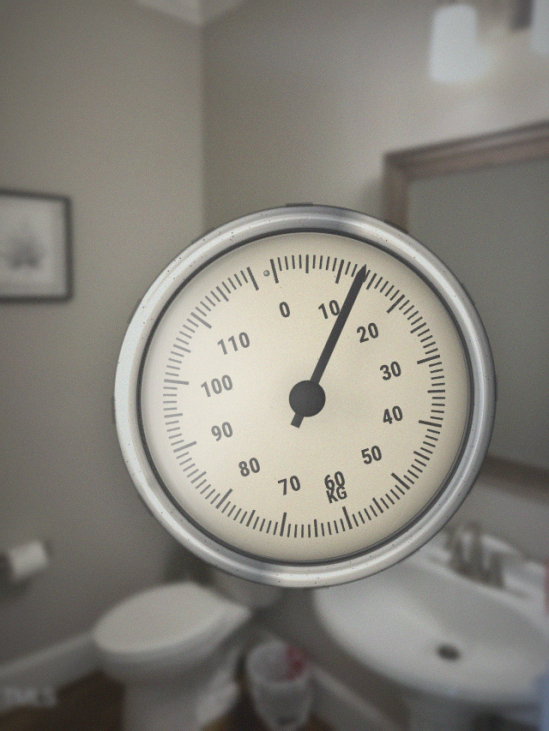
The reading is 13 kg
